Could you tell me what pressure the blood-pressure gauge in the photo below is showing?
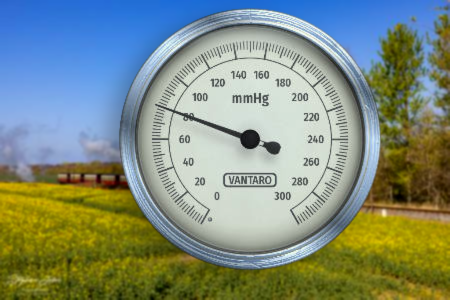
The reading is 80 mmHg
